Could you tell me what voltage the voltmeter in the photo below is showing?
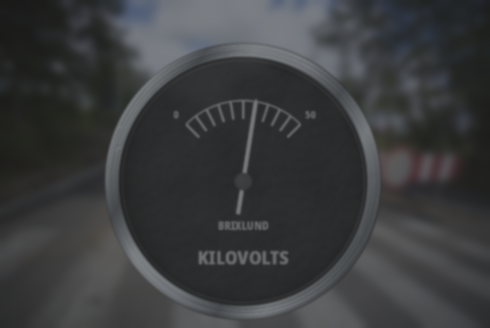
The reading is 30 kV
